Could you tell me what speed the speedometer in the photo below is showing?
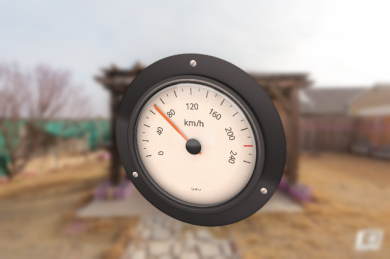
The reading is 70 km/h
